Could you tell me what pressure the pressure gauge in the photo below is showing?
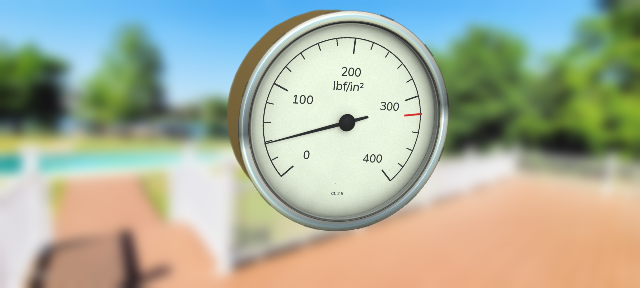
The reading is 40 psi
